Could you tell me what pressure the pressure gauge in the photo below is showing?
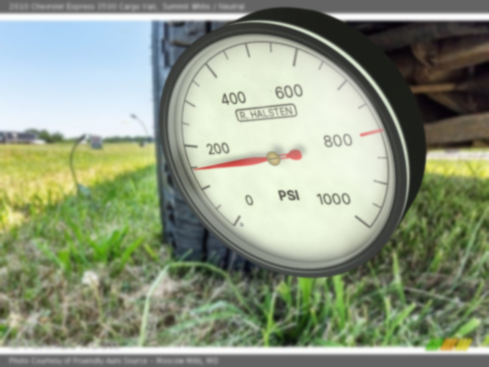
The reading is 150 psi
